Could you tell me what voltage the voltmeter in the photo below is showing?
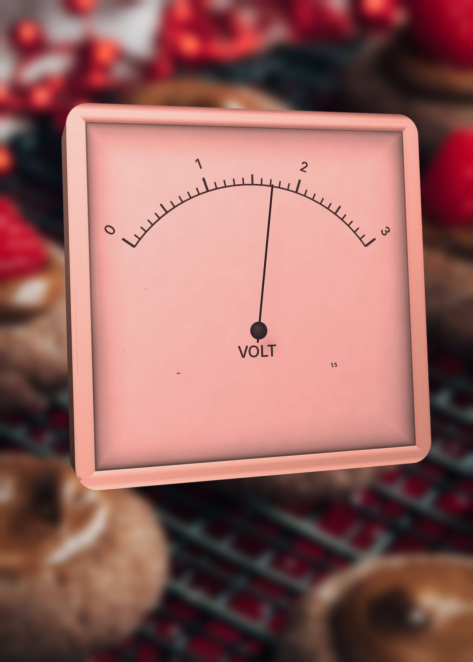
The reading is 1.7 V
